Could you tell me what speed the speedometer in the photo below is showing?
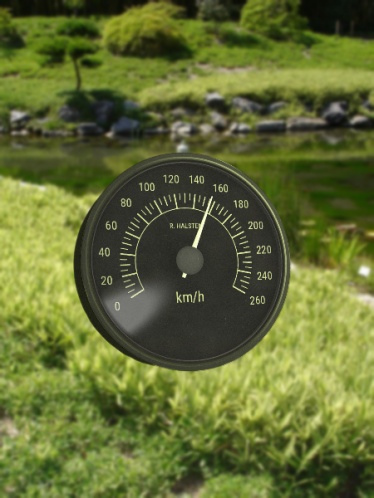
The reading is 155 km/h
